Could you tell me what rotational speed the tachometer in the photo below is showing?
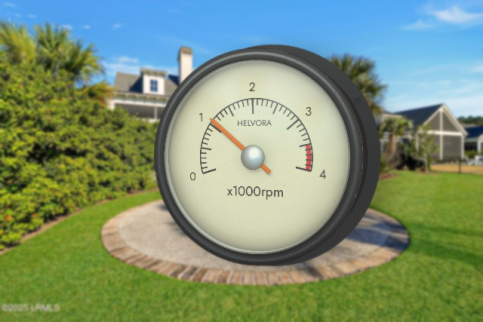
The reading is 1100 rpm
